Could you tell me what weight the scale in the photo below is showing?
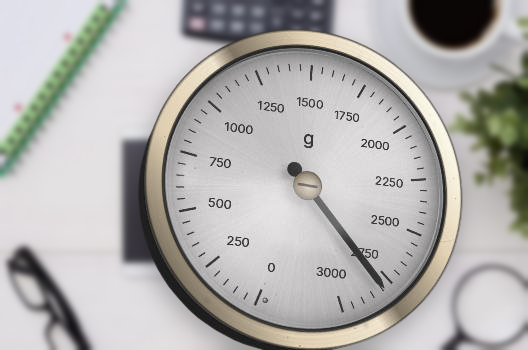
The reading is 2800 g
